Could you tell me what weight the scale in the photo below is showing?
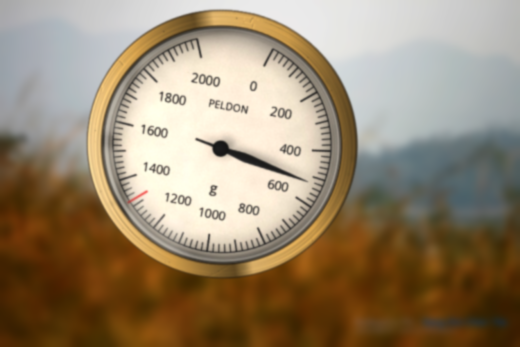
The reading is 520 g
